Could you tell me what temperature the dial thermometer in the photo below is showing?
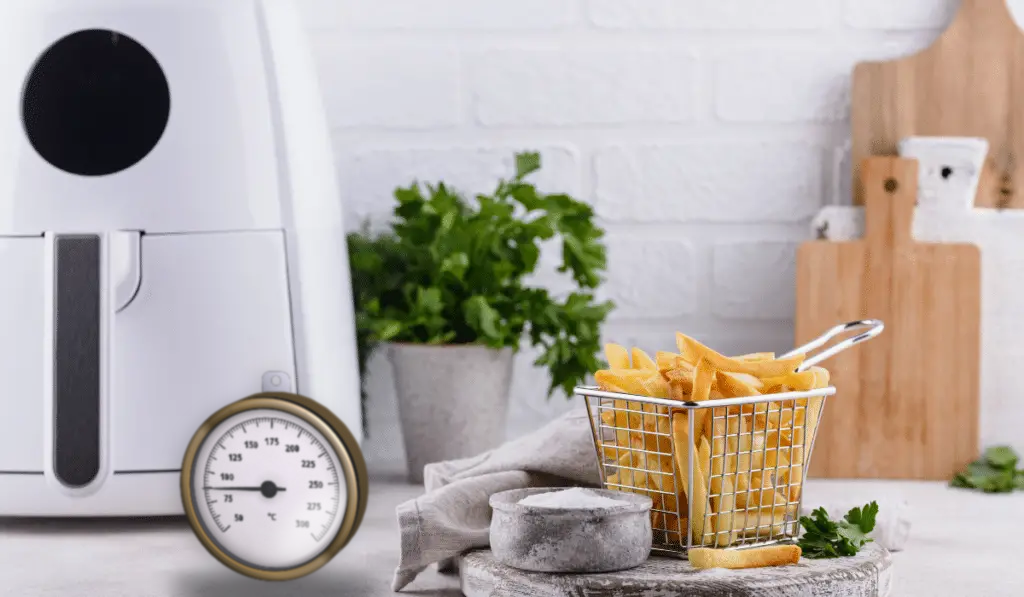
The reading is 87.5 °C
